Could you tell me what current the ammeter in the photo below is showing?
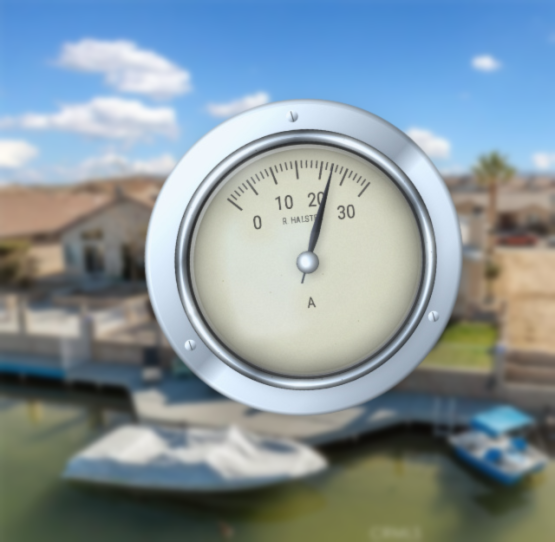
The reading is 22 A
